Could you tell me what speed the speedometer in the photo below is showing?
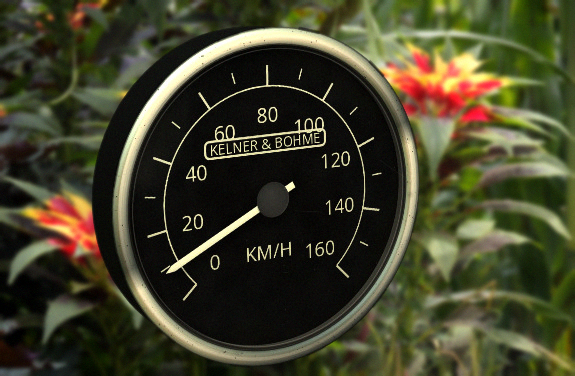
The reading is 10 km/h
